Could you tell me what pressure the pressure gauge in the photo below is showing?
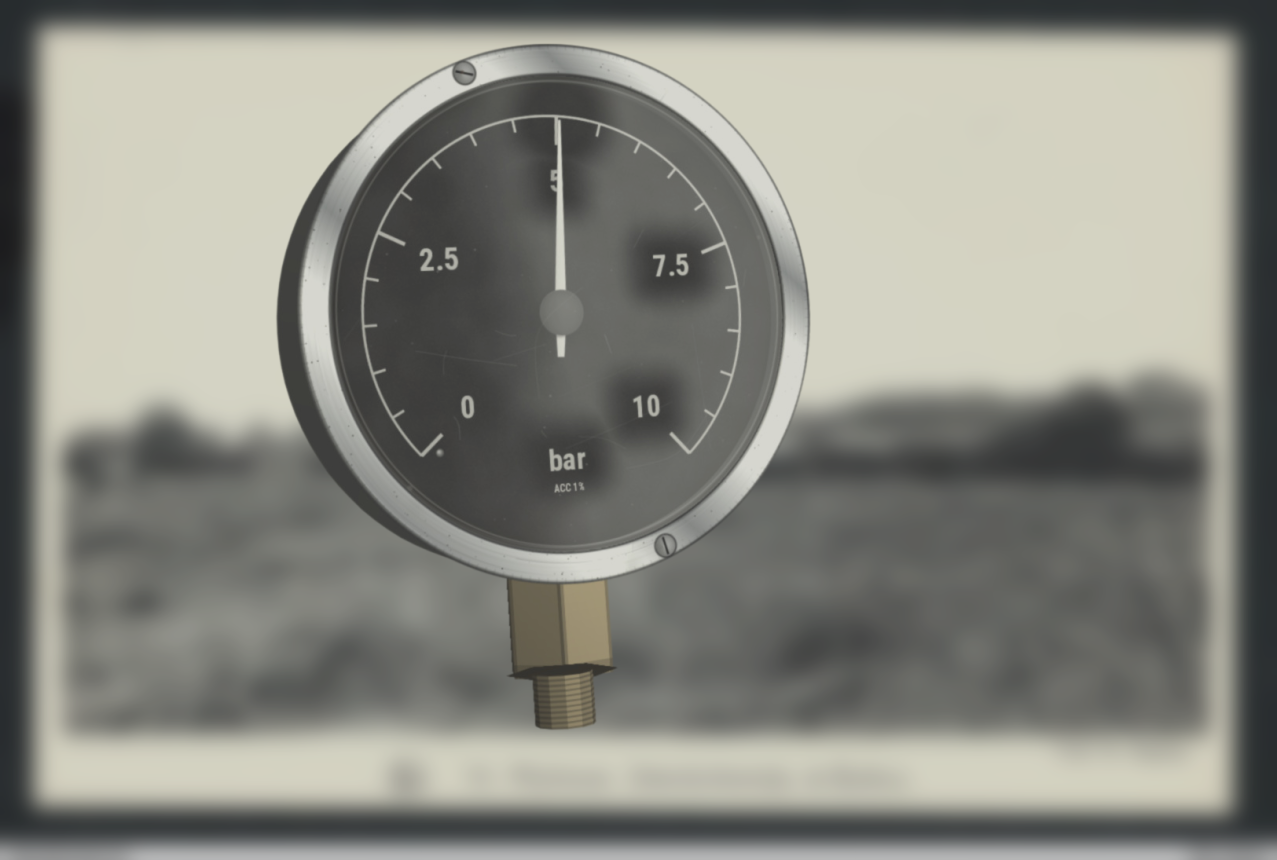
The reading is 5 bar
